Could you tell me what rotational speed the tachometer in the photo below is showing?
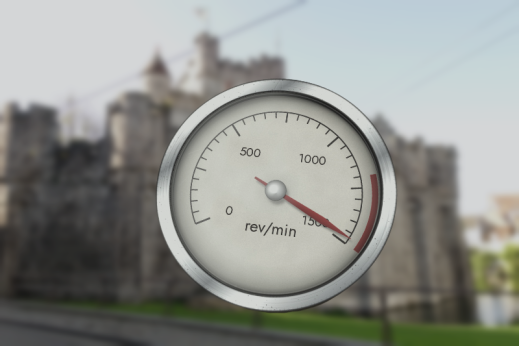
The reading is 1475 rpm
